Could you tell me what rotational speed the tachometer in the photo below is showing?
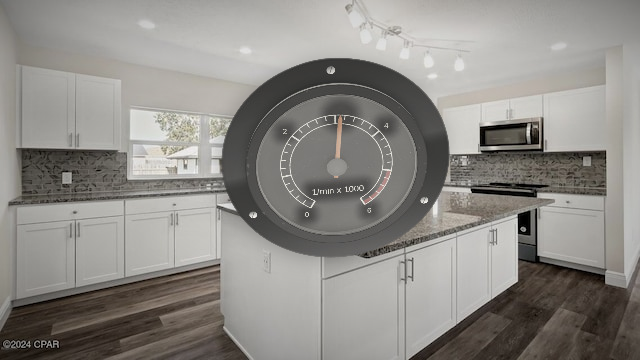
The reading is 3100 rpm
